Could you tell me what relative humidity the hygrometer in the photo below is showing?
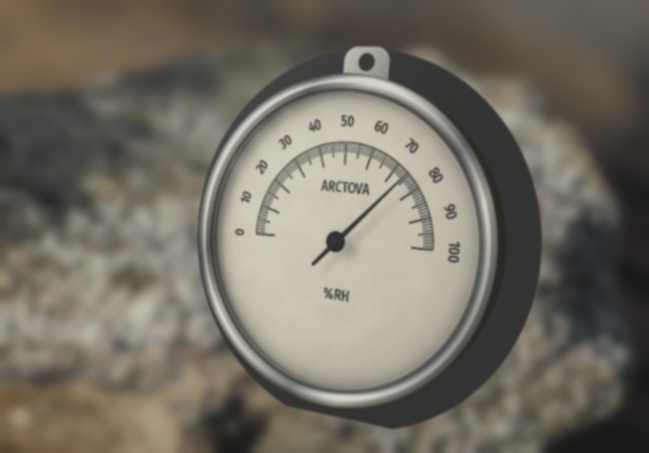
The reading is 75 %
